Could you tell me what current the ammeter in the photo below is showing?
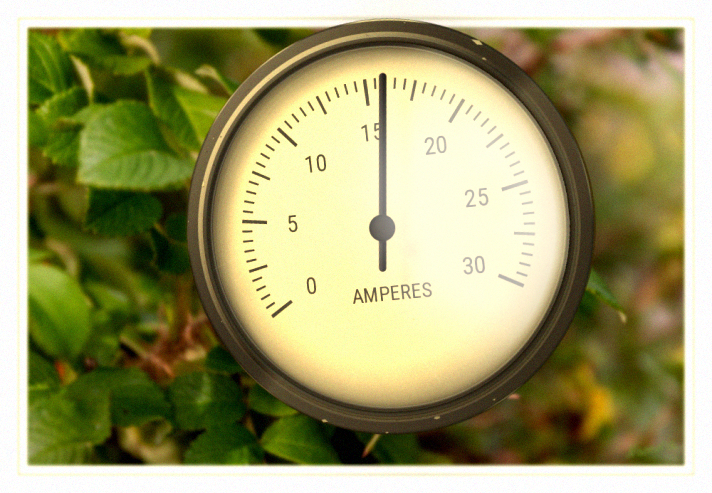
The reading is 16 A
